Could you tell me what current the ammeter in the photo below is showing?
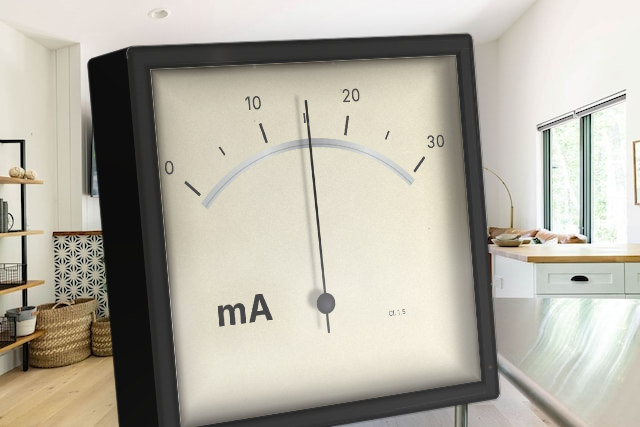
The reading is 15 mA
